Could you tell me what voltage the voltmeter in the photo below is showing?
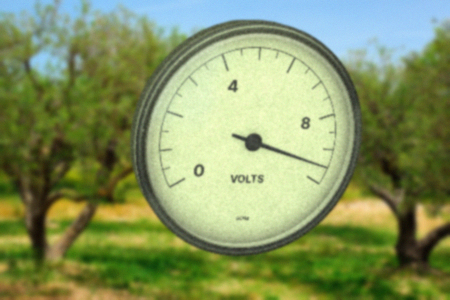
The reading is 9.5 V
